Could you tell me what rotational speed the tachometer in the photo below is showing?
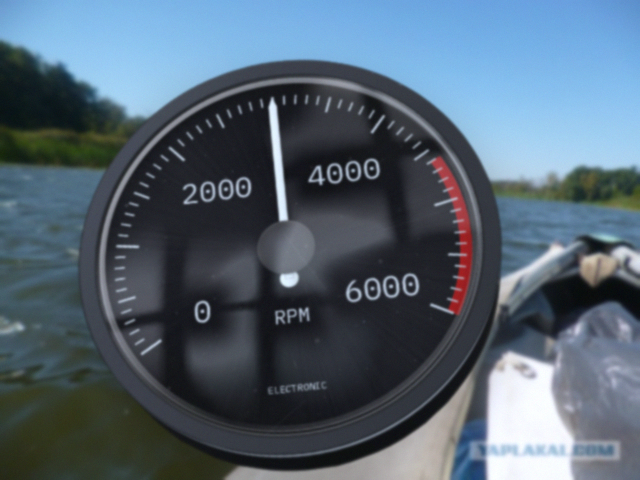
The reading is 3000 rpm
